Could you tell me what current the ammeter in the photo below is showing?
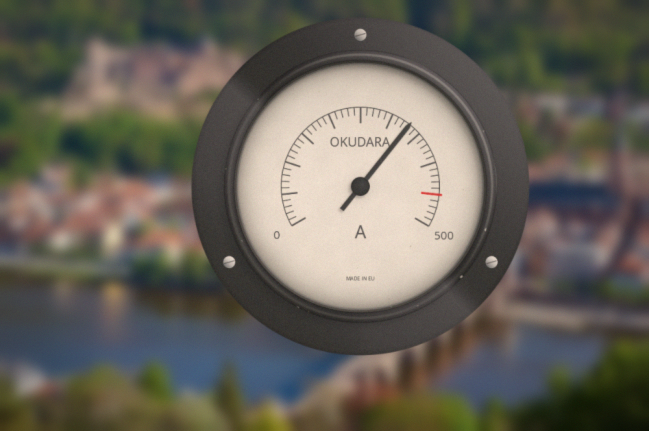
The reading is 330 A
